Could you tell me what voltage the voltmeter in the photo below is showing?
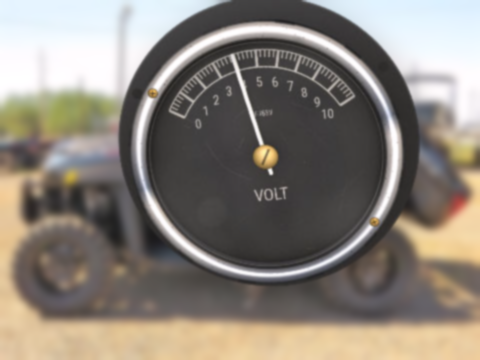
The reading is 4 V
